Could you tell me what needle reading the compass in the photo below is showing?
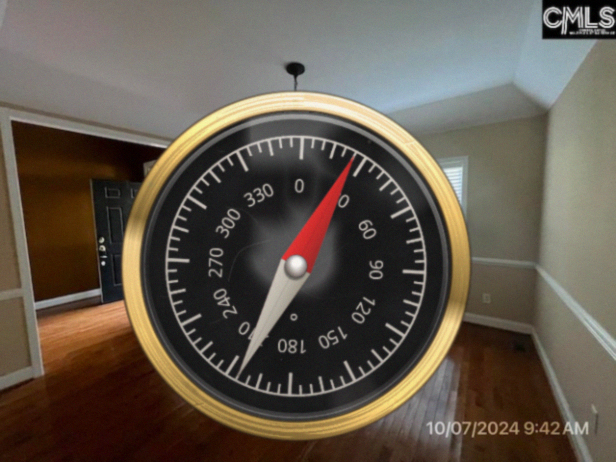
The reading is 25 °
